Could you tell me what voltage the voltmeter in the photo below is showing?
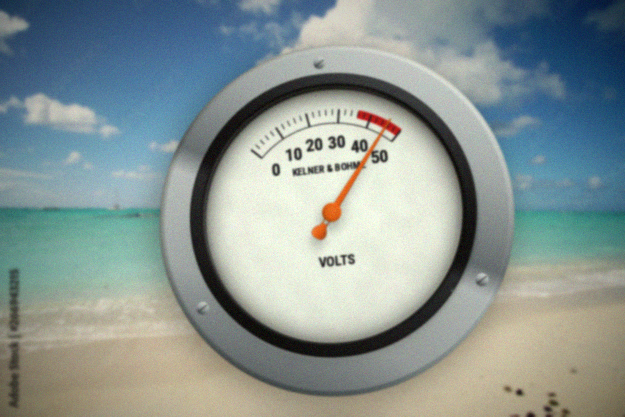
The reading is 46 V
